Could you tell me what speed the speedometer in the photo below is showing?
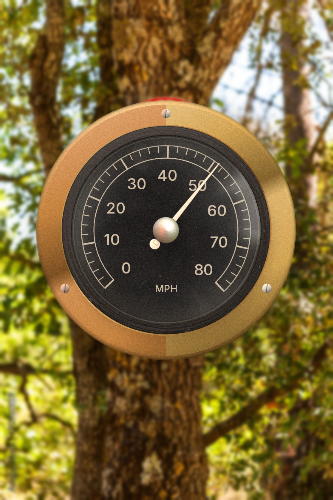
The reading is 51 mph
